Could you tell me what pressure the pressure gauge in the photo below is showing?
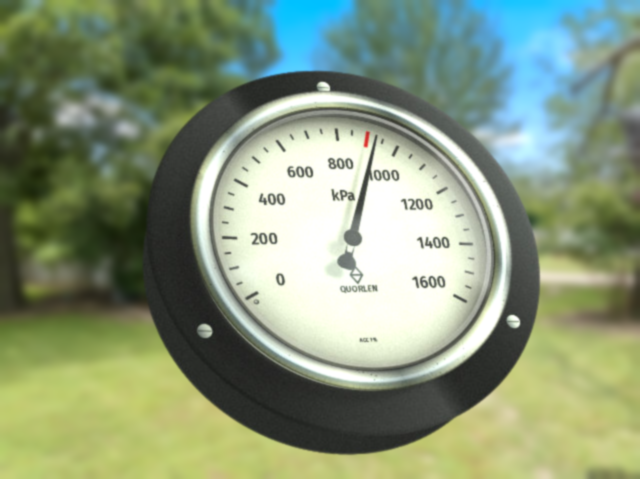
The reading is 925 kPa
